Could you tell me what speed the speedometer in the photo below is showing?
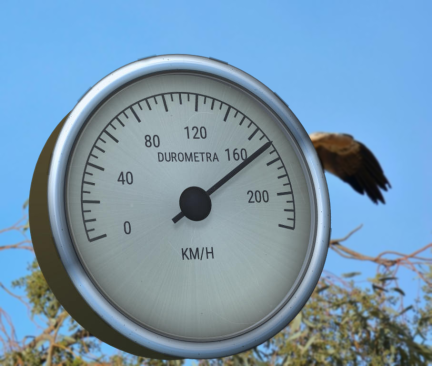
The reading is 170 km/h
